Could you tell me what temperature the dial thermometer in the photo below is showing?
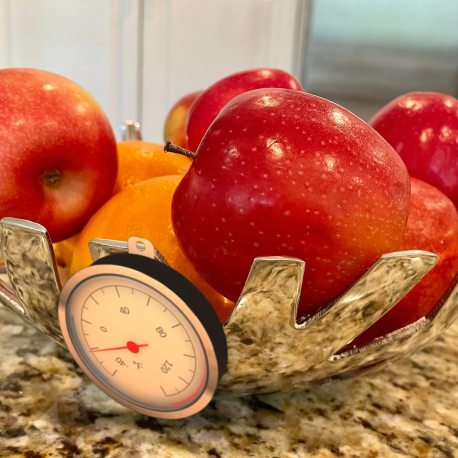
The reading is -20 °F
